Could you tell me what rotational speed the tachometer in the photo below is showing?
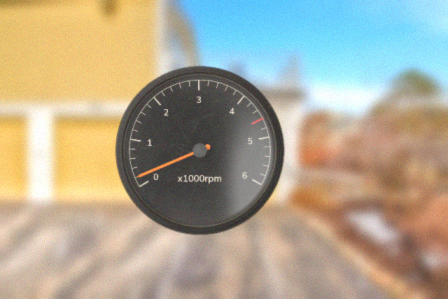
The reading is 200 rpm
